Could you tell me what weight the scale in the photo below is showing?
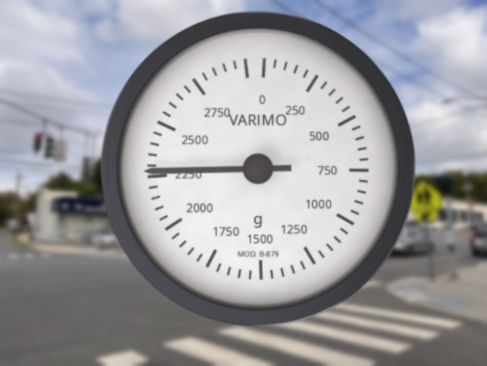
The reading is 2275 g
